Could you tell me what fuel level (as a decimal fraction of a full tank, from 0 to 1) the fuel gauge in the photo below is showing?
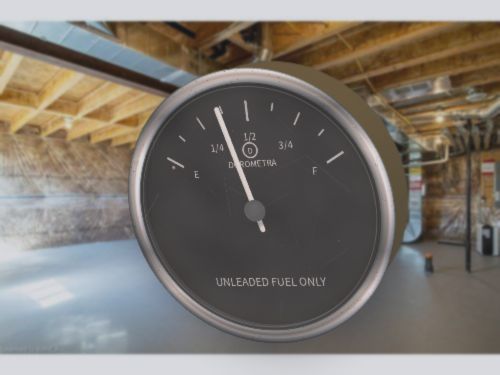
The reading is 0.375
